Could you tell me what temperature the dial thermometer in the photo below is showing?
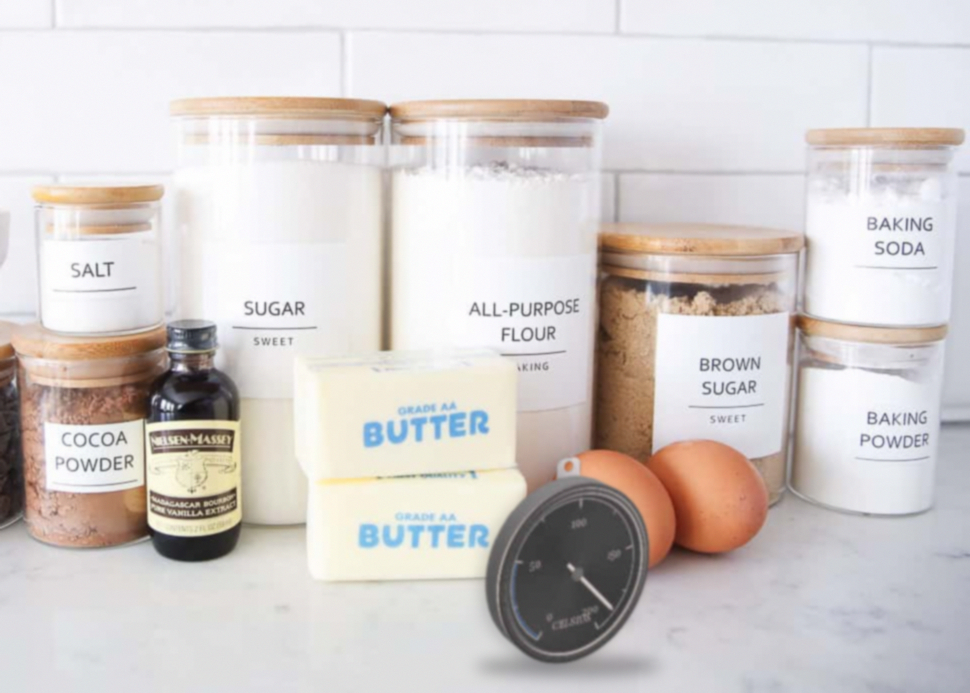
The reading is 187.5 °C
